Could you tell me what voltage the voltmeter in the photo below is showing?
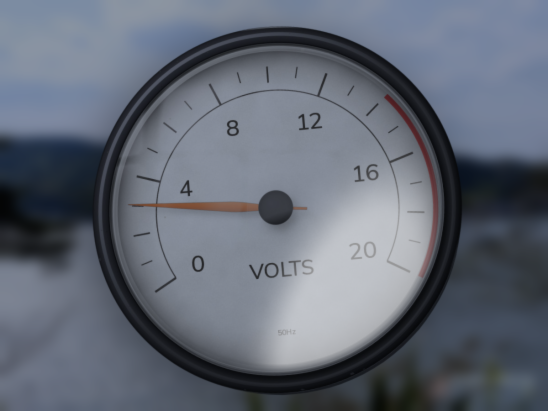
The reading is 3 V
